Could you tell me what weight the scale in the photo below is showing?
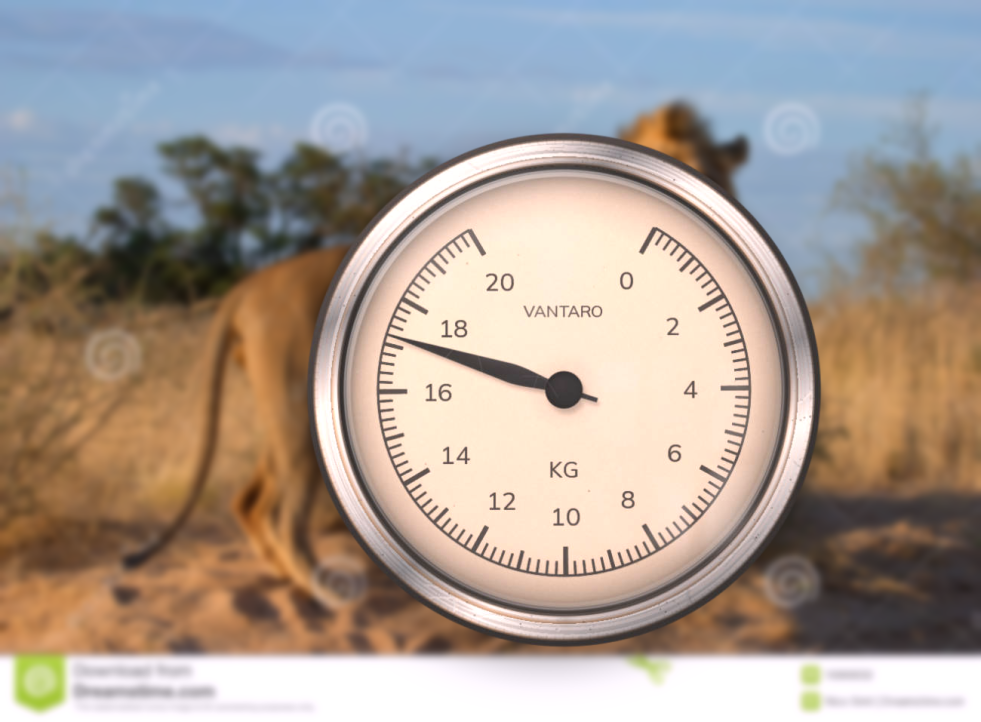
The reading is 17.2 kg
